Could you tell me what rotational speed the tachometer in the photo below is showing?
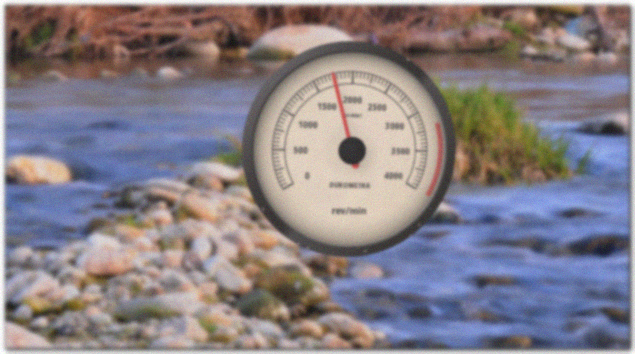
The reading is 1750 rpm
